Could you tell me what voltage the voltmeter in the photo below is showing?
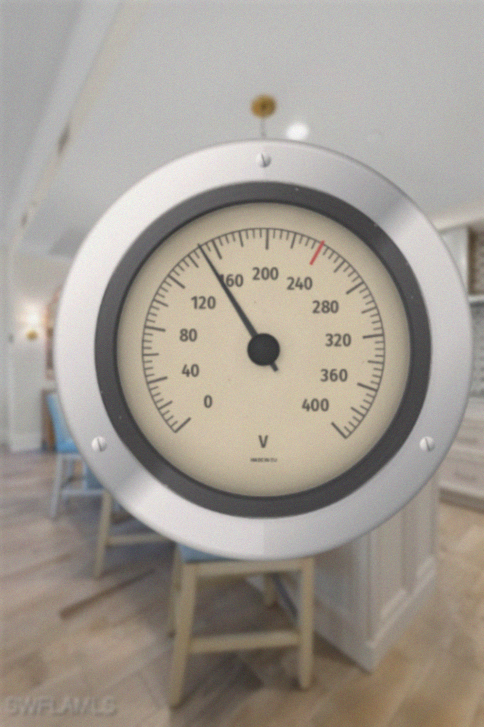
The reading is 150 V
